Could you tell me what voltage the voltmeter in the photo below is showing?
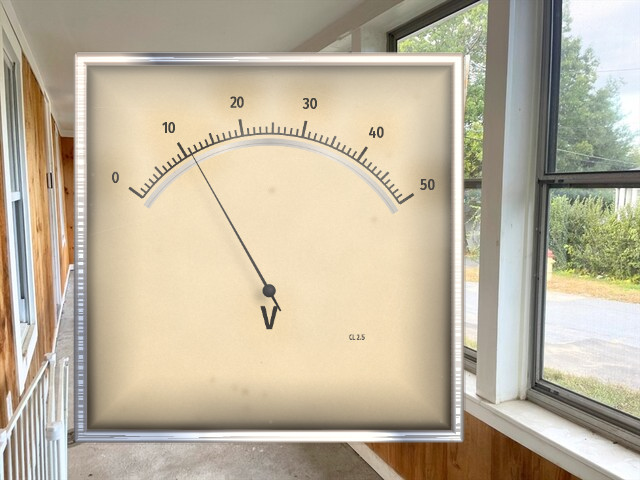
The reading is 11 V
